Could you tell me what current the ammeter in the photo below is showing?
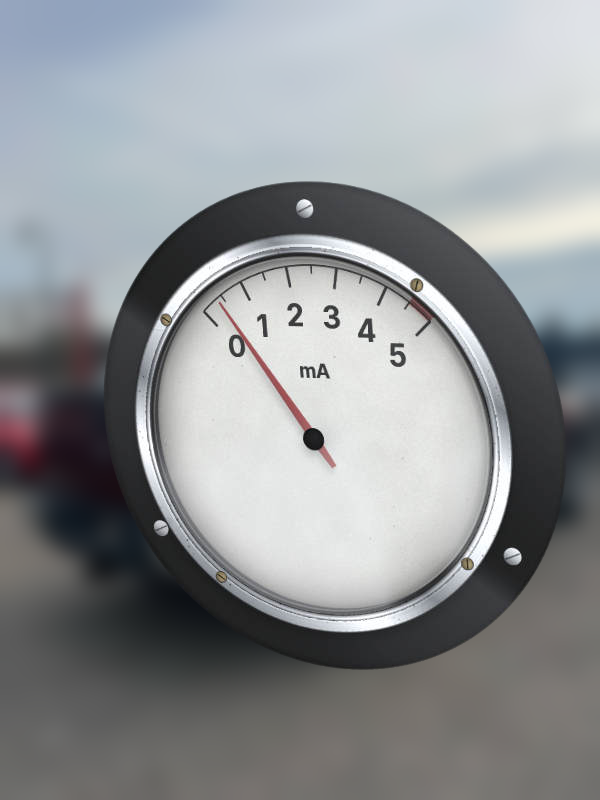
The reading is 0.5 mA
